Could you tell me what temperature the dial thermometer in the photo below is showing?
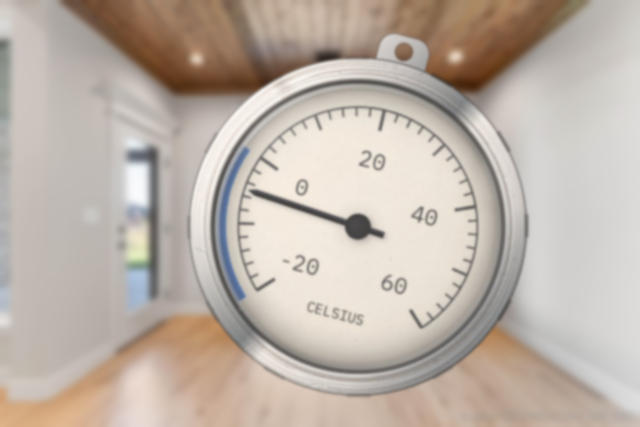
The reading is -5 °C
